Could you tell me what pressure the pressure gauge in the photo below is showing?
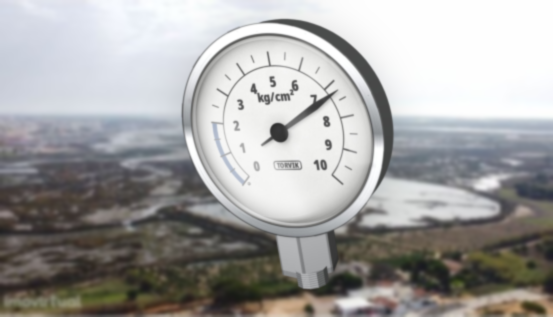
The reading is 7.25 kg/cm²
